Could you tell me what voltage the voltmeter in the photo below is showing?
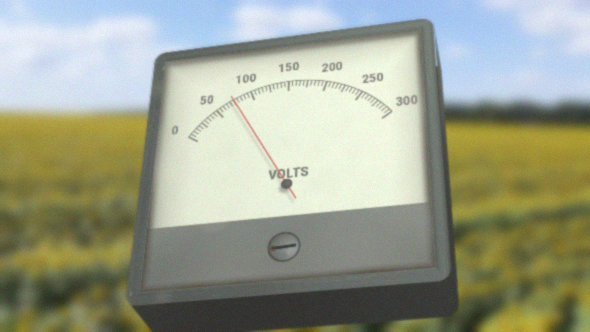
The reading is 75 V
